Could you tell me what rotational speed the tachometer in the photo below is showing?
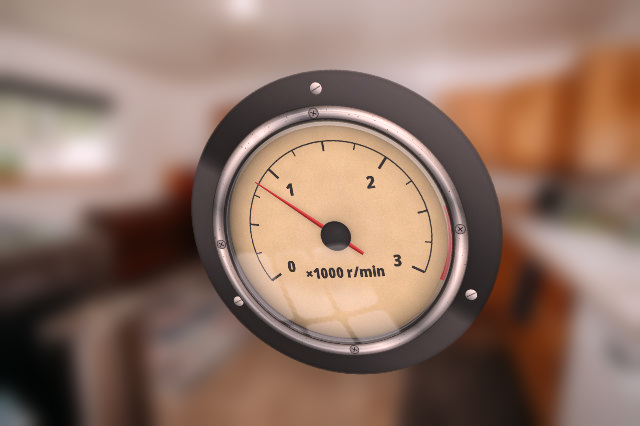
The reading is 875 rpm
